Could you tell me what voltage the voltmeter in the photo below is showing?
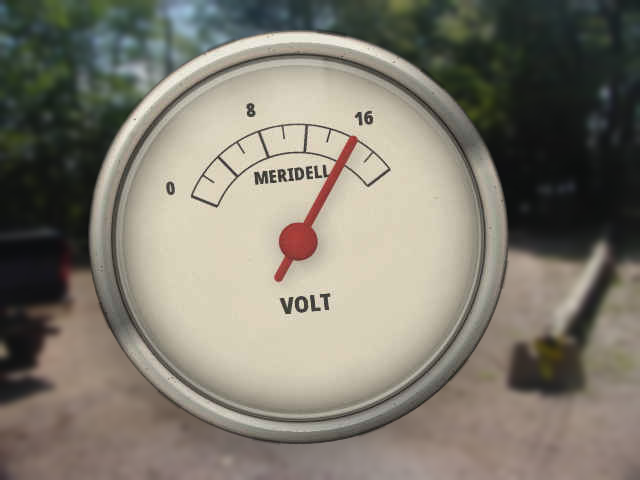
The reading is 16 V
